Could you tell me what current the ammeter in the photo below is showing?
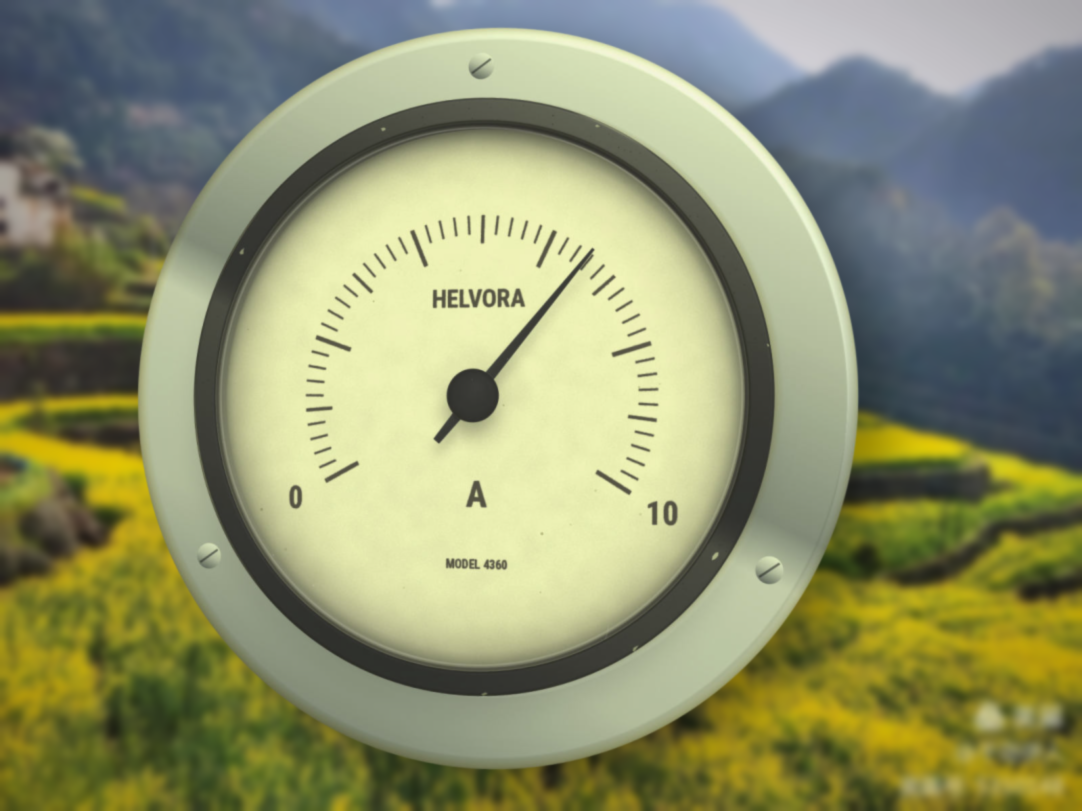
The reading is 6.6 A
